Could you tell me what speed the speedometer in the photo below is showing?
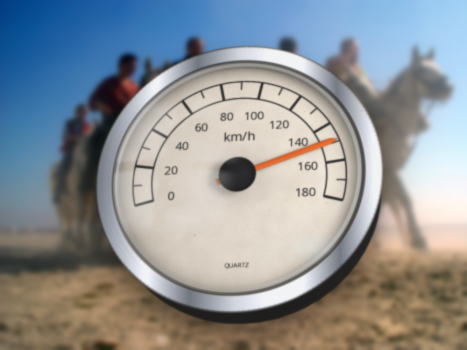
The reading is 150 km/h
